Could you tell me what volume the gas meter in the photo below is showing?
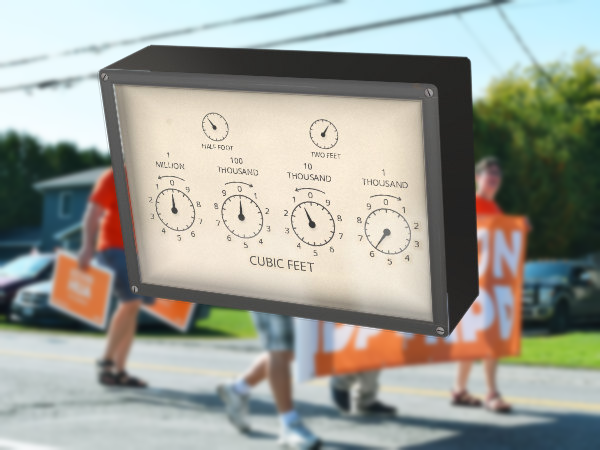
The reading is 600 ft³
